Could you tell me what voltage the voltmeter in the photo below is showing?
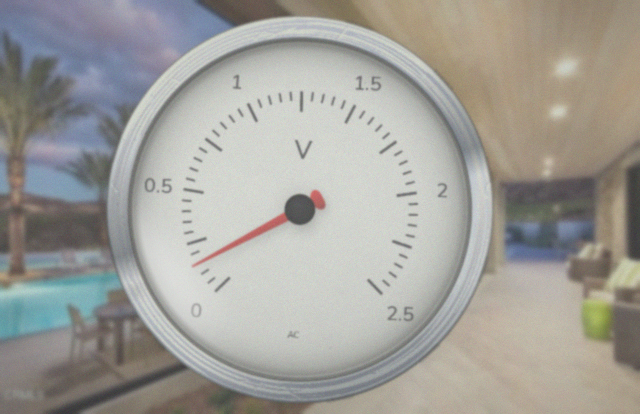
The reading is 0.15 V
